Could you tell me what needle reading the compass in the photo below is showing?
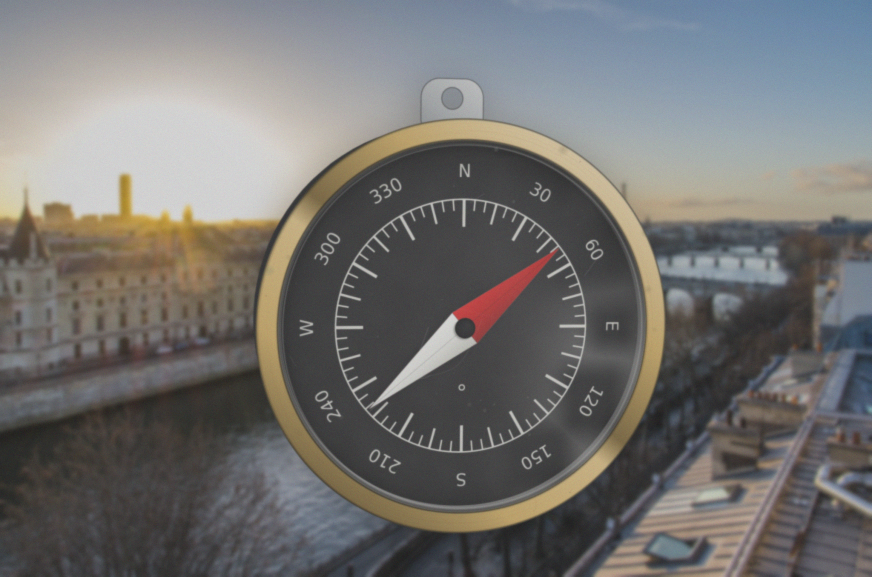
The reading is 50 °
